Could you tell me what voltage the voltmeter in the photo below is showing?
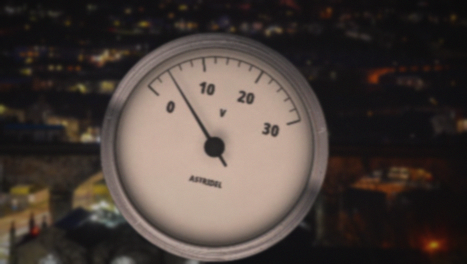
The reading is 4 V
